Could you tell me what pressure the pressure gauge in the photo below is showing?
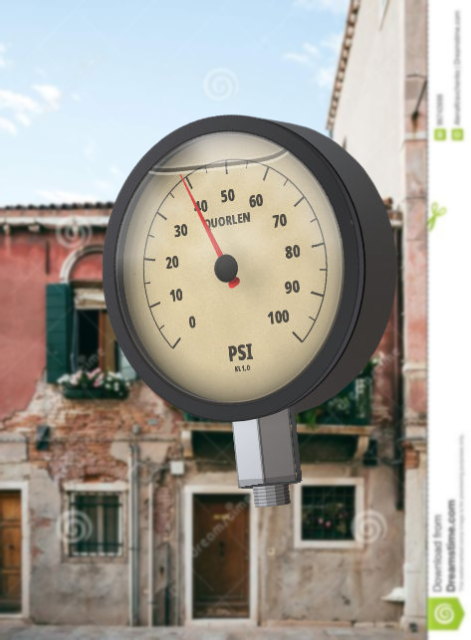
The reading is 40 psi
